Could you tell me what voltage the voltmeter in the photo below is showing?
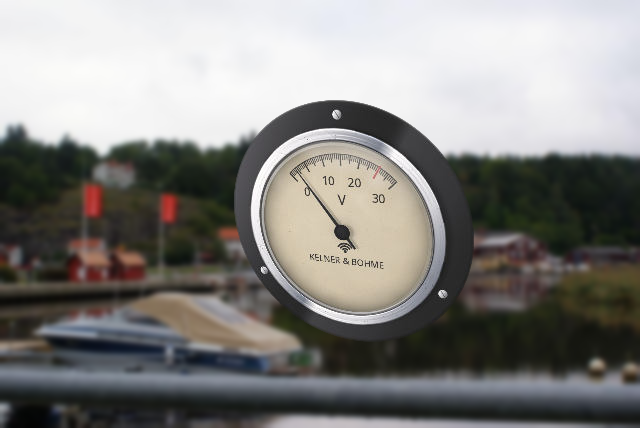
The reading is 2.5 V
